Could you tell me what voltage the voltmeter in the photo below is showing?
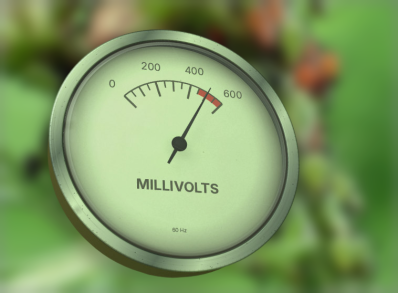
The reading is 500 mV
